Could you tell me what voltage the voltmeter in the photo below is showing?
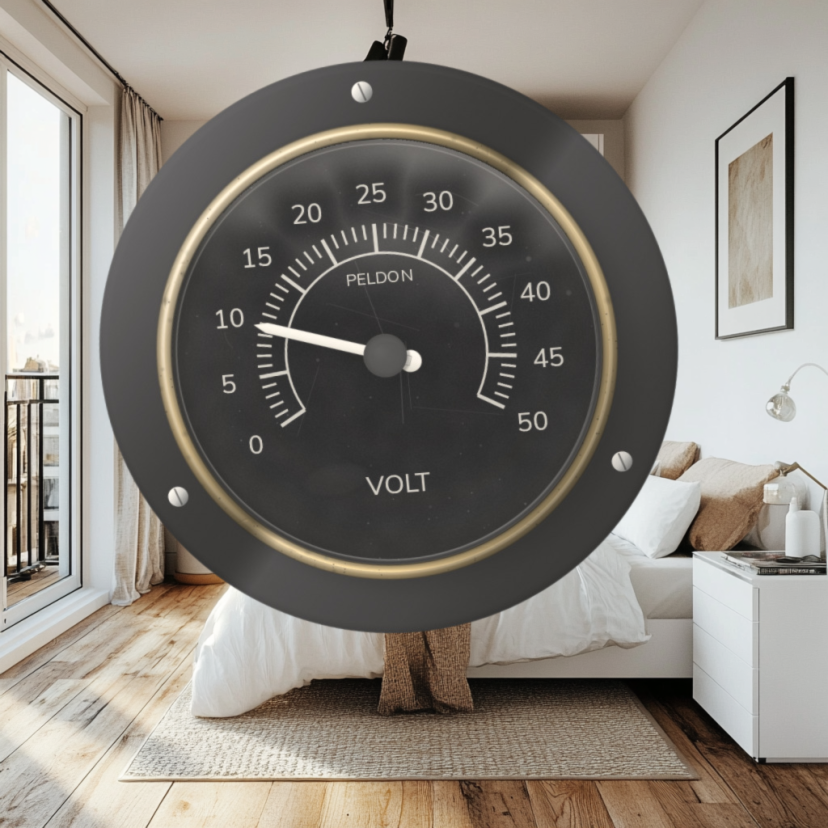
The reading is 10 V
